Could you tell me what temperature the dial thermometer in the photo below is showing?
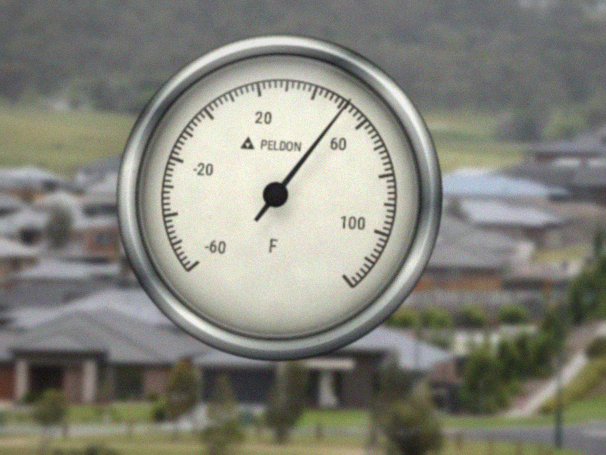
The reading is 52 °F
